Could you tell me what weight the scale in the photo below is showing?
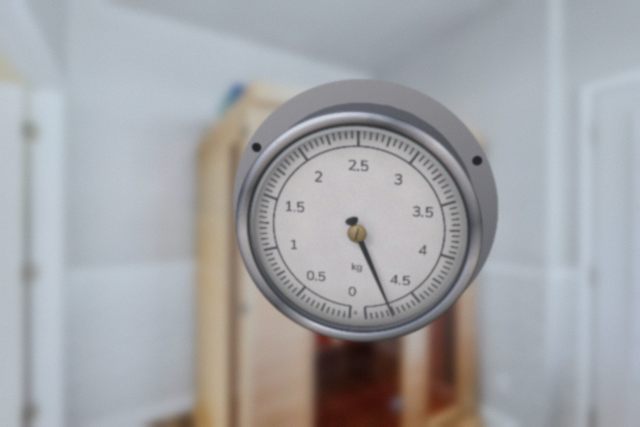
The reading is 4.75 kg
